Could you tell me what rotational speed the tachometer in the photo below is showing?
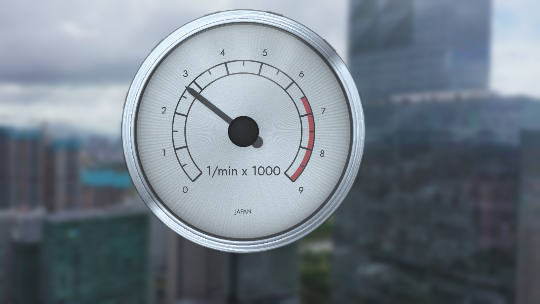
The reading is 2750 rpm
